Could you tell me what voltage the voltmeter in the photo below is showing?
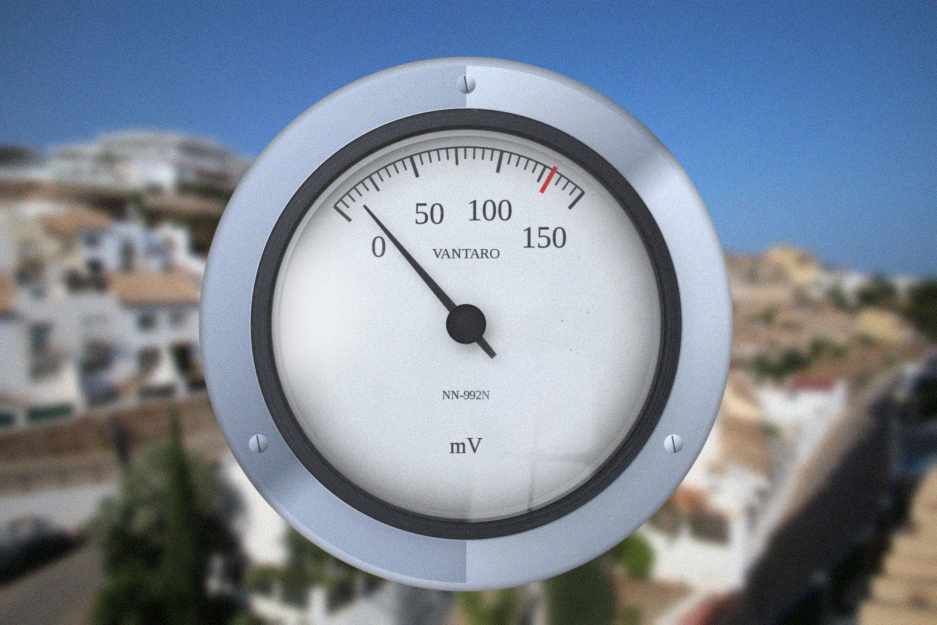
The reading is 12.5 mV
